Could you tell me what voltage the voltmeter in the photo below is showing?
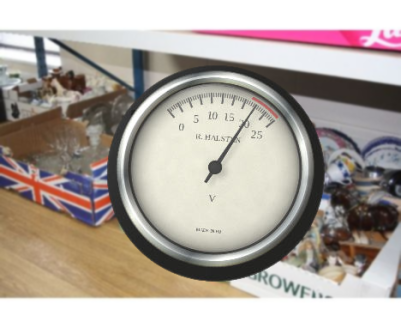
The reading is 20 V
